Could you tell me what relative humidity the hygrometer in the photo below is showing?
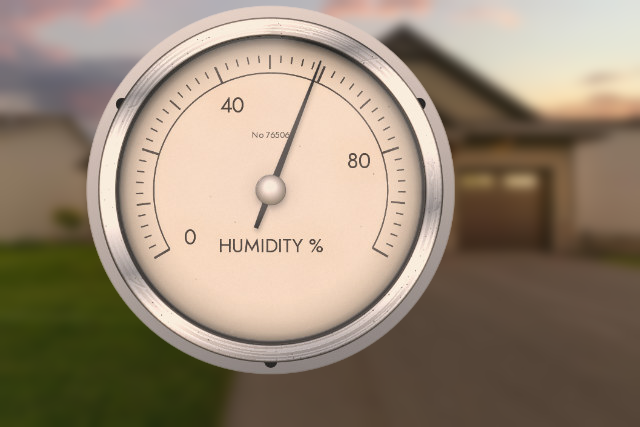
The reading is 59 %
